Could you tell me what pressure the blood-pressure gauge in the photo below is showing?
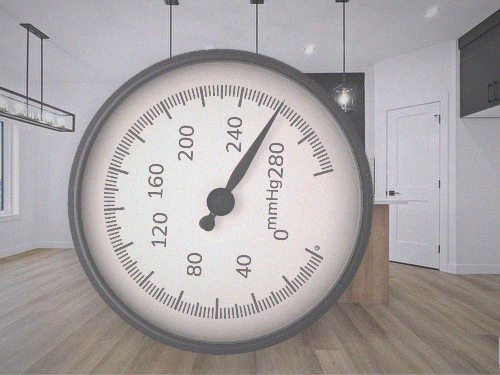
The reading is 260 mmHg
